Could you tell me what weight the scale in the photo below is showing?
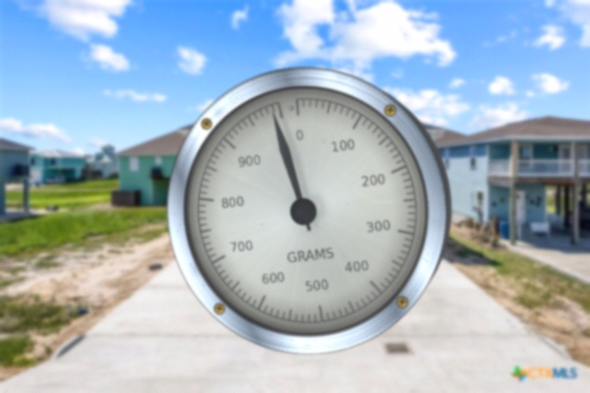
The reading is 990 g
